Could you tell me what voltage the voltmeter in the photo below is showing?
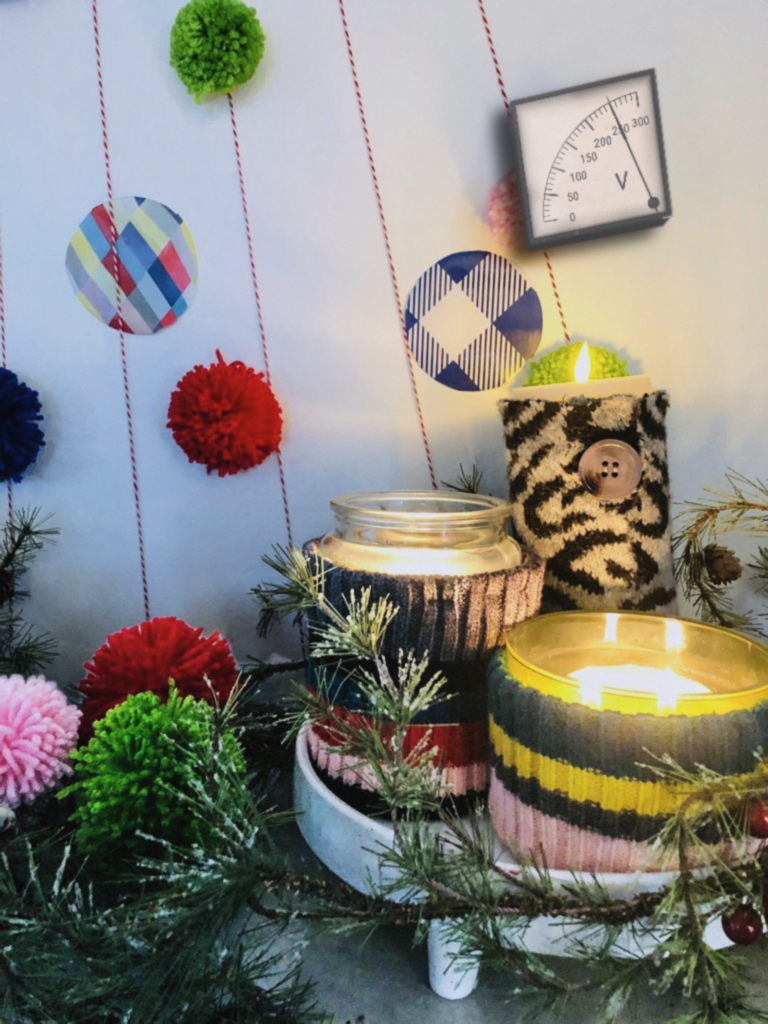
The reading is 250 V
